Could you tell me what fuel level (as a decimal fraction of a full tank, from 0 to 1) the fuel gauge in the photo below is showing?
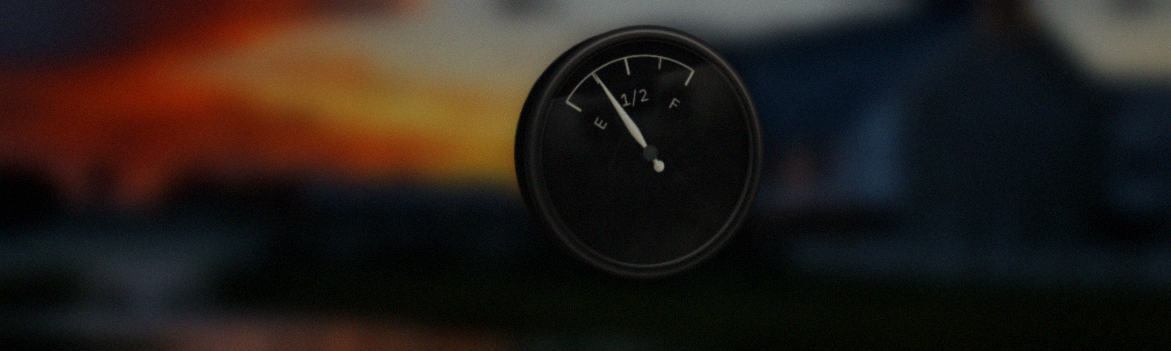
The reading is 0.25
